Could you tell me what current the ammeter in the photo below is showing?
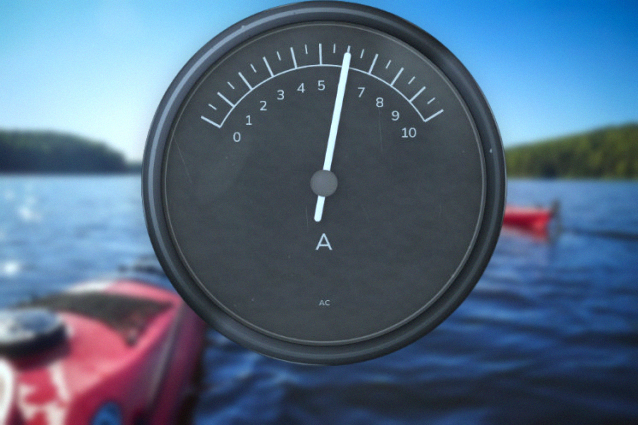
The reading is 6 A
